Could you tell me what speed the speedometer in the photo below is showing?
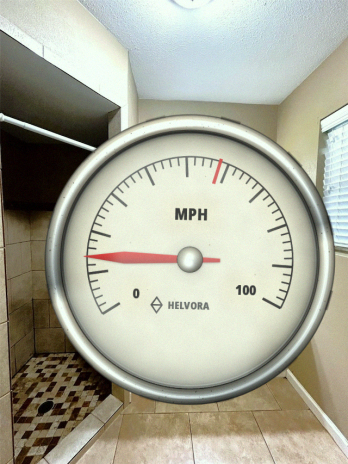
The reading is 14 mph
